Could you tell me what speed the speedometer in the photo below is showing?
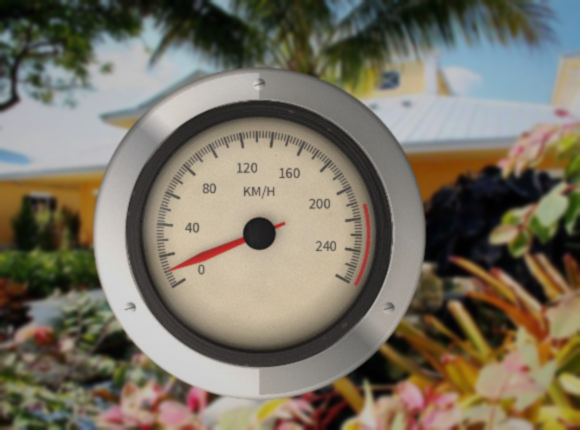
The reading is 10 km/h
